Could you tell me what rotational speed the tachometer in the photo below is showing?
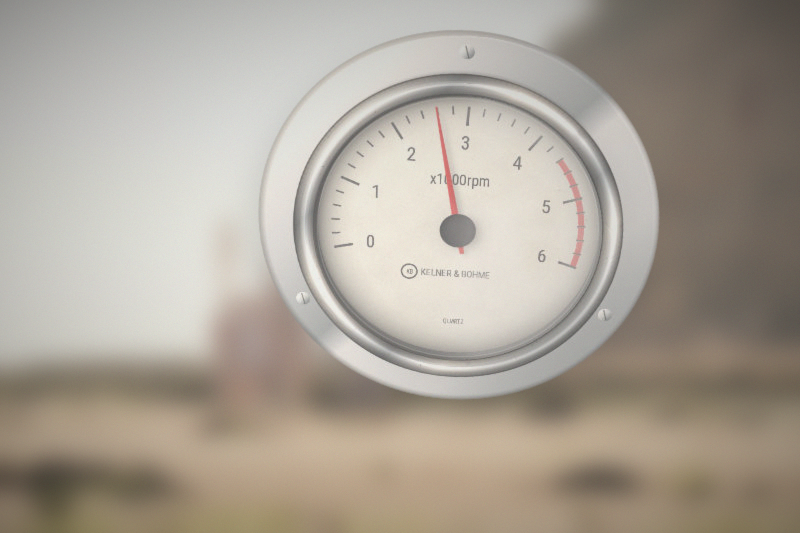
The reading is 2600 rpm
